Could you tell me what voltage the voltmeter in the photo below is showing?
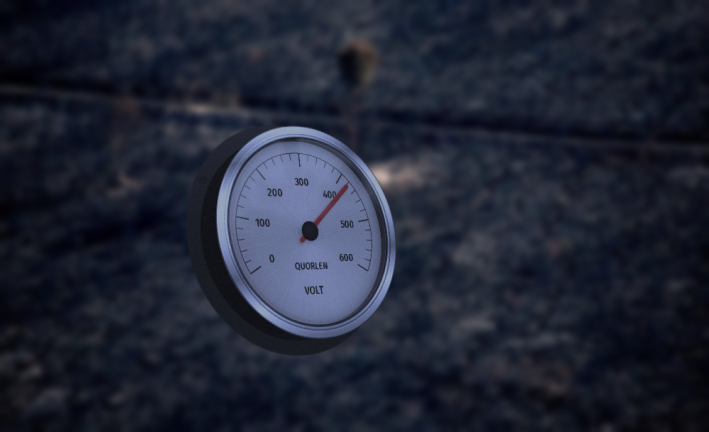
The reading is 420 V
